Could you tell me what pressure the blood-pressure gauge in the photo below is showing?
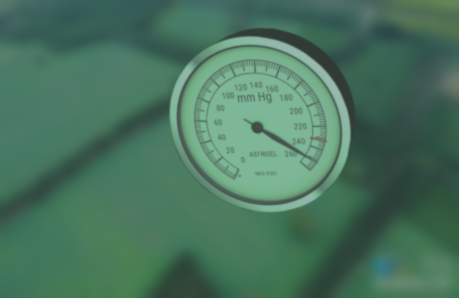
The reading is 250 mmHg
